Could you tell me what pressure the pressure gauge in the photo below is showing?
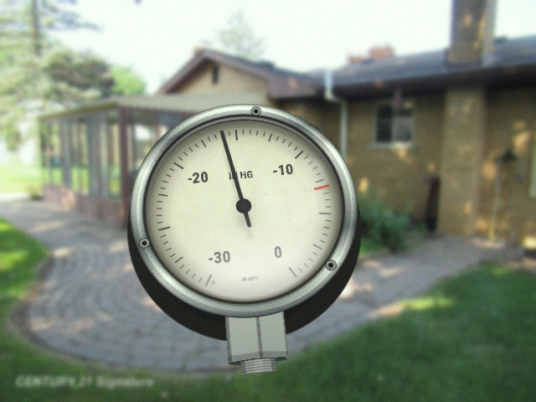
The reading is -16 inHg
